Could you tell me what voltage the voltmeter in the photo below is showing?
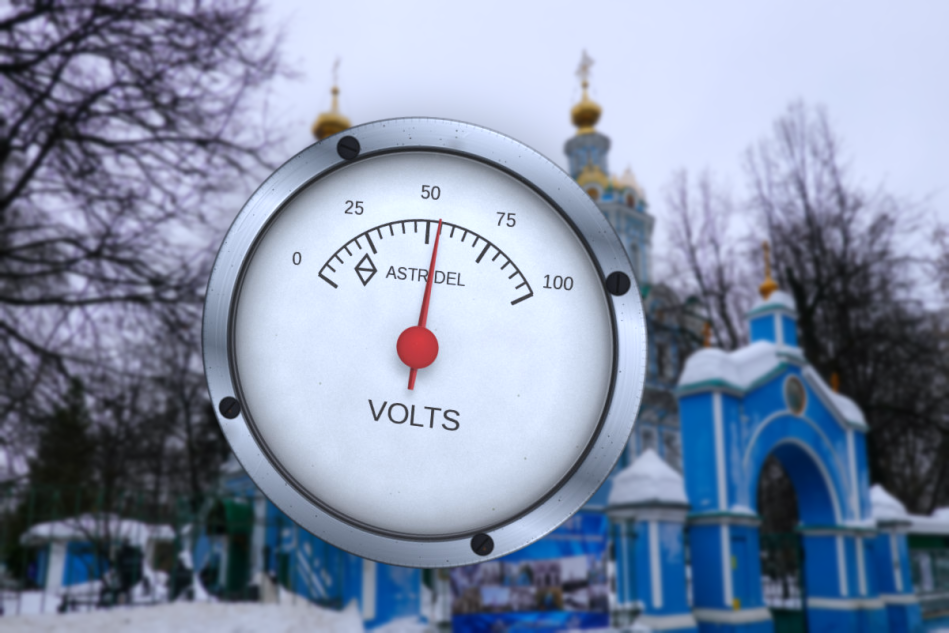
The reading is 55 V
